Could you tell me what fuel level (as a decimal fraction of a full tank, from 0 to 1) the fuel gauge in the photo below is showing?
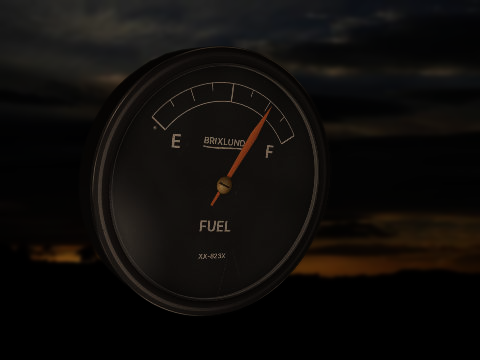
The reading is 0.75
